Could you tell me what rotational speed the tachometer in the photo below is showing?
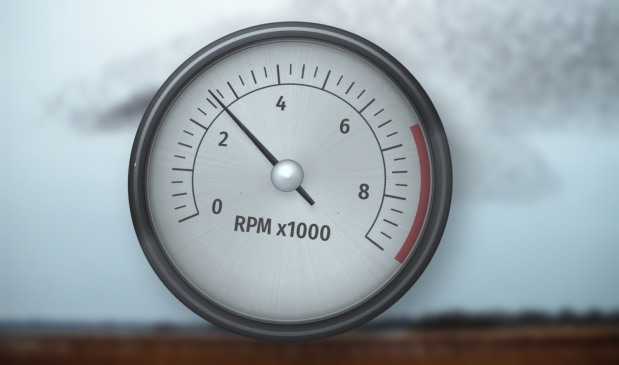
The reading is 2625 rpm
